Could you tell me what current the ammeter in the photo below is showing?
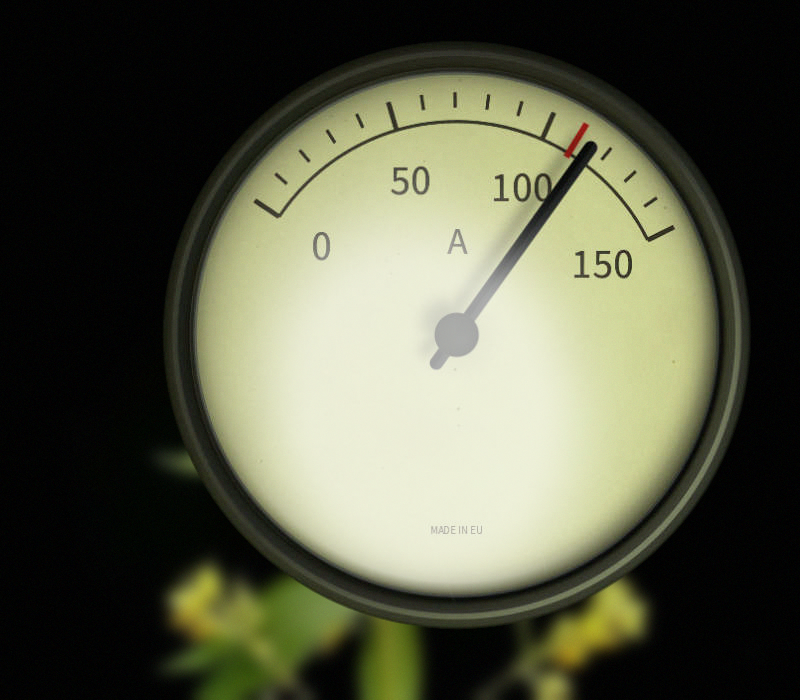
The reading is 115 A
